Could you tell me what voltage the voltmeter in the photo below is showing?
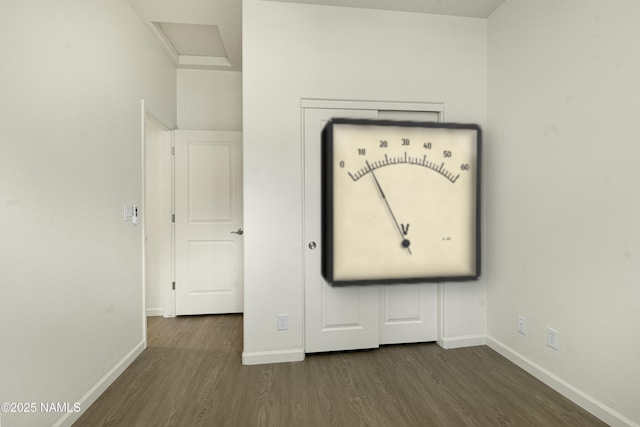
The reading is 10 V
